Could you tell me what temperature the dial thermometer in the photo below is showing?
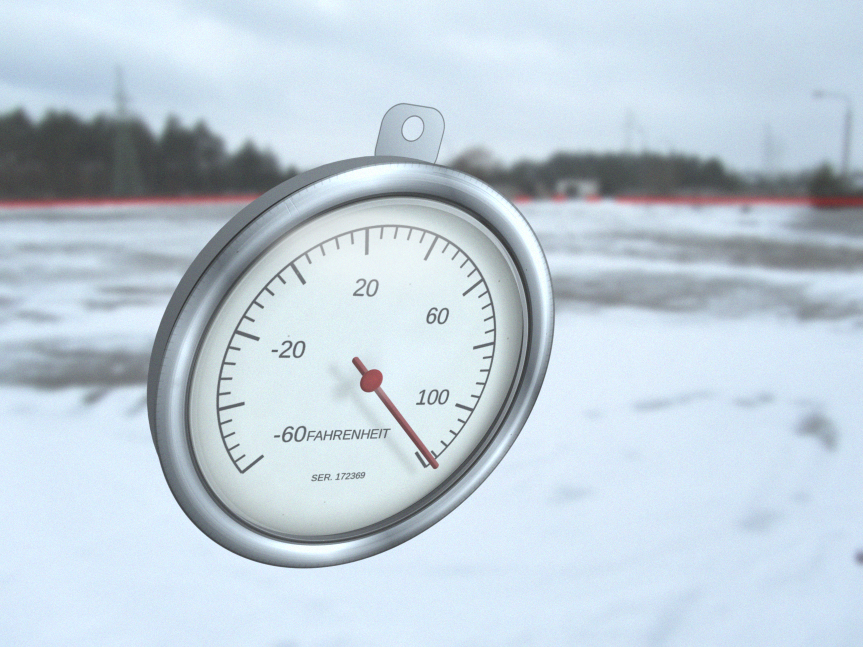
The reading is 118 °F
